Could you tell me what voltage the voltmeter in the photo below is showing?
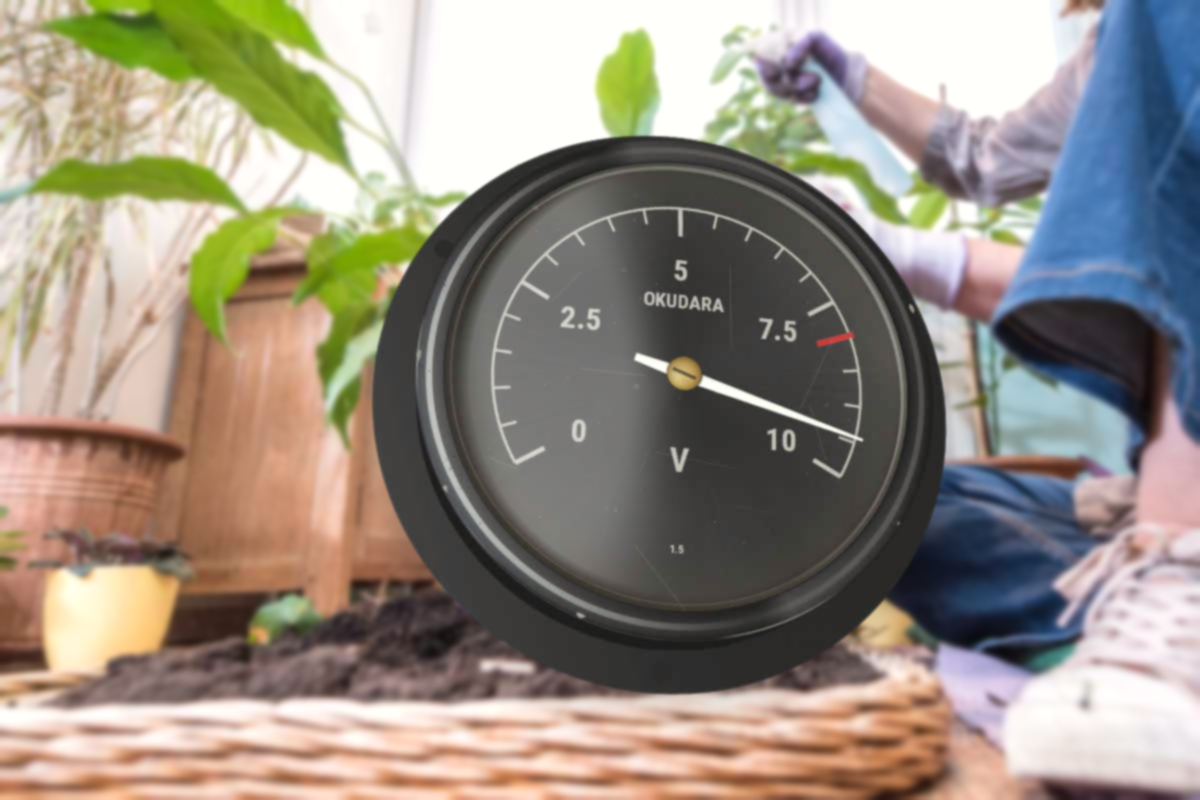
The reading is 9.5 V
